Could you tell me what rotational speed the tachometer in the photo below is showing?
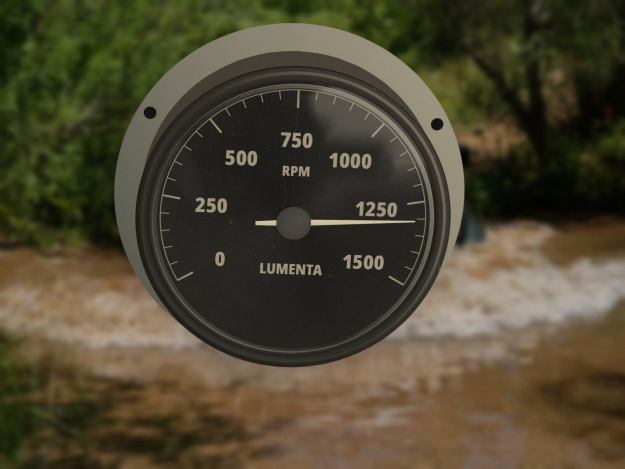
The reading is 1300 rpm
